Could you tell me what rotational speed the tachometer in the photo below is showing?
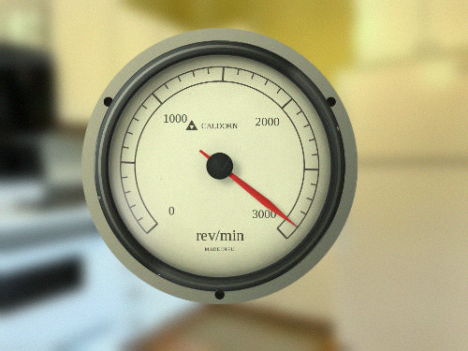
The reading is 2900 rpm
